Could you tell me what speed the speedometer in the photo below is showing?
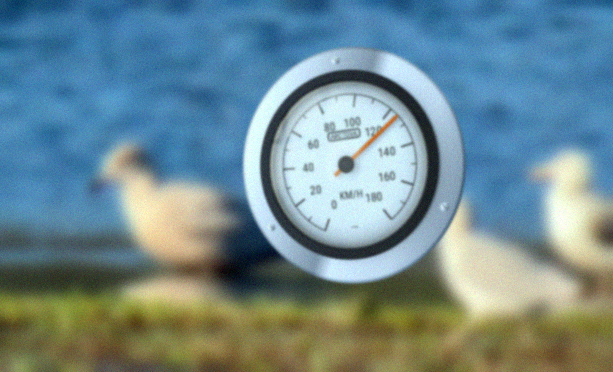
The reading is 125 km/h
